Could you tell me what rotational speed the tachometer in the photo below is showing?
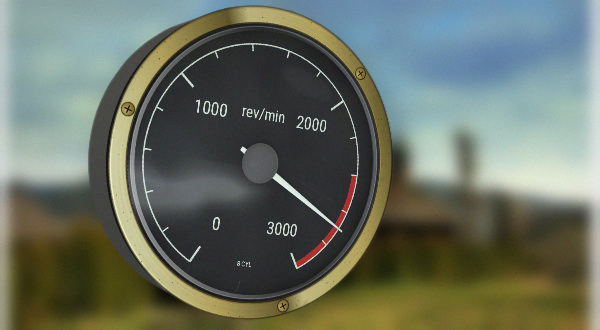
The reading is 2700 rpm
